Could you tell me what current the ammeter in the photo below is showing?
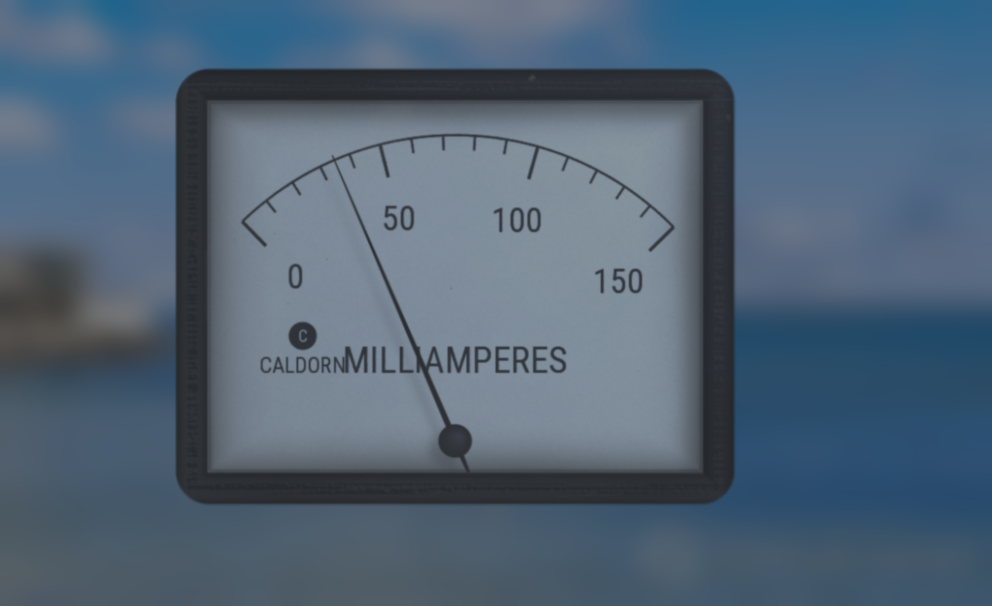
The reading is 35 mA
